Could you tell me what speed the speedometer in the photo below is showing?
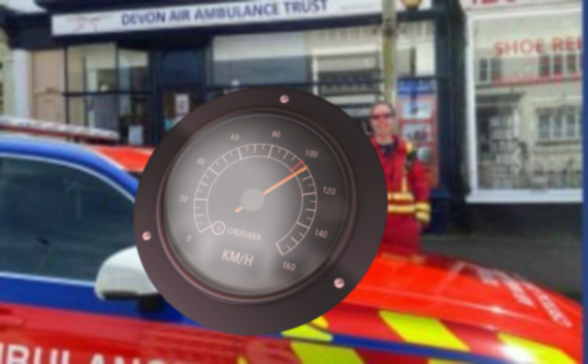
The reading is 105 km/h
